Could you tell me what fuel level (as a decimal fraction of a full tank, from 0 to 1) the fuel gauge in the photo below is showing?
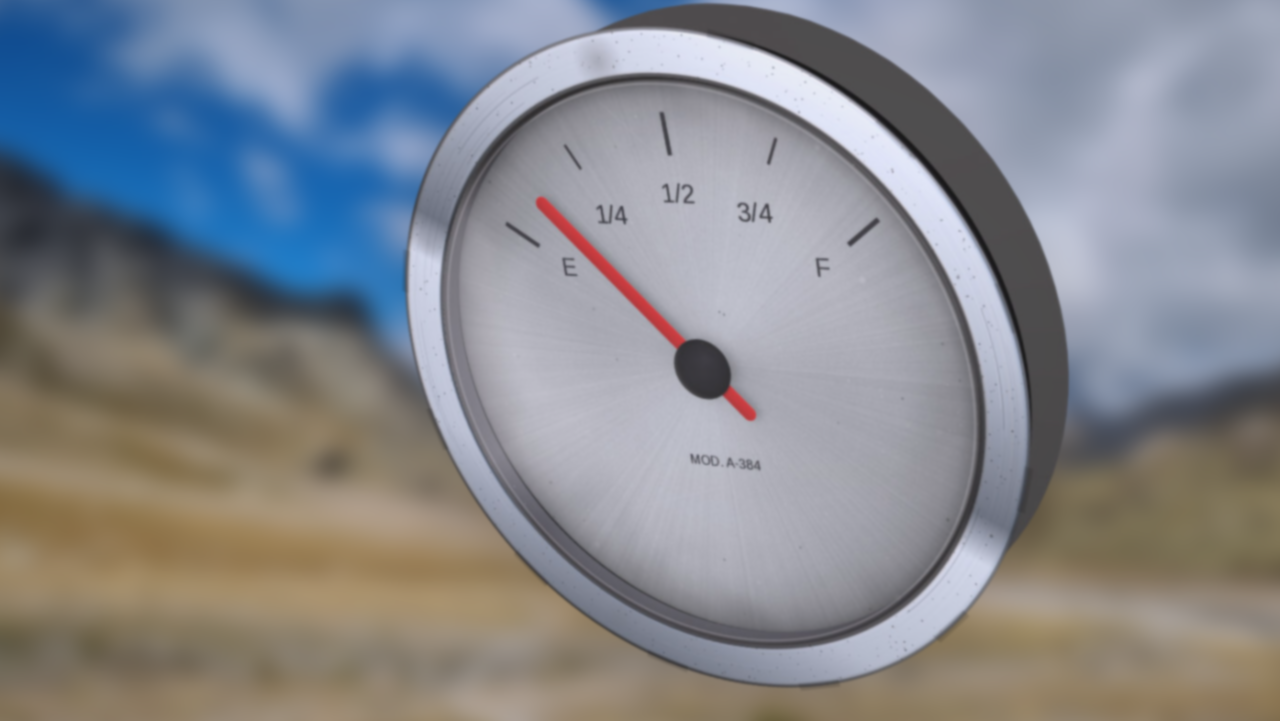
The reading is 0.125
